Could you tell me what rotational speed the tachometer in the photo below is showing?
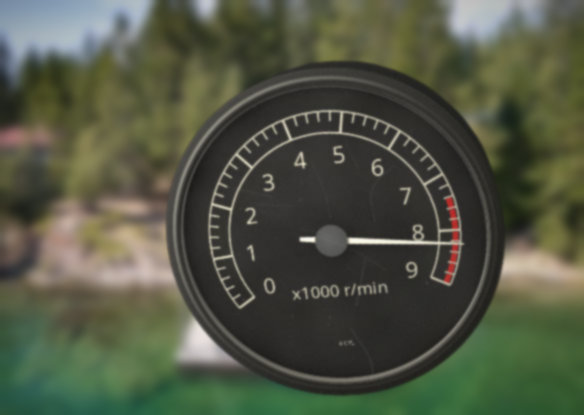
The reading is 8200 rpm
